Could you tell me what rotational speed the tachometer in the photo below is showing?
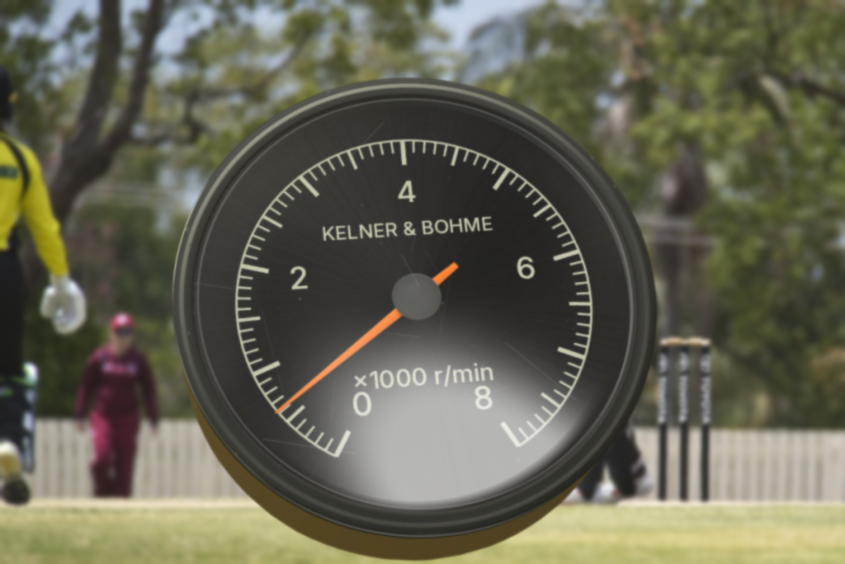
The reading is 600 rpm
